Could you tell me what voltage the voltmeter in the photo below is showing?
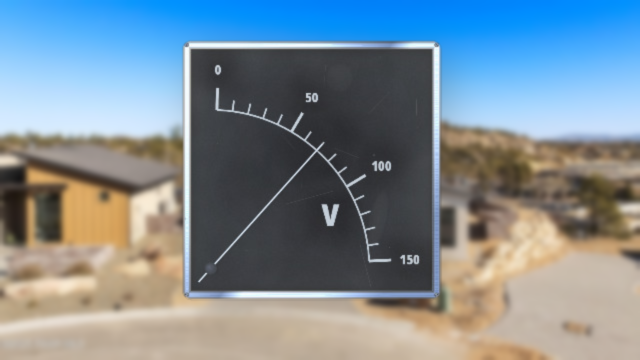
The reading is 70 V
